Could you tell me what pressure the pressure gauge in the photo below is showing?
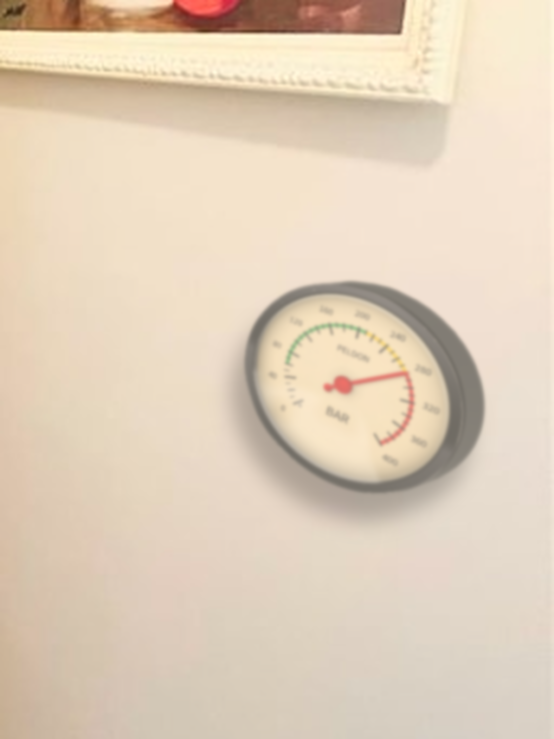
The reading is 280 bar
